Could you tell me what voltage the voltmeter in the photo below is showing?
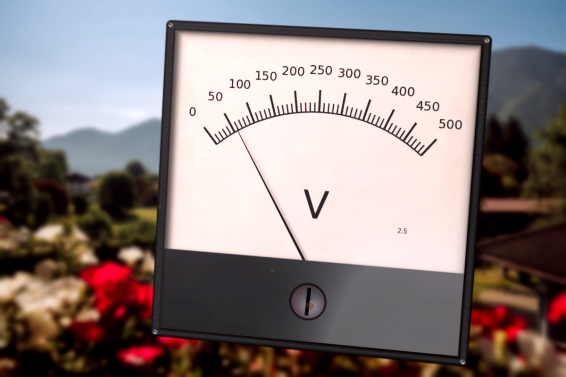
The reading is 60 V
